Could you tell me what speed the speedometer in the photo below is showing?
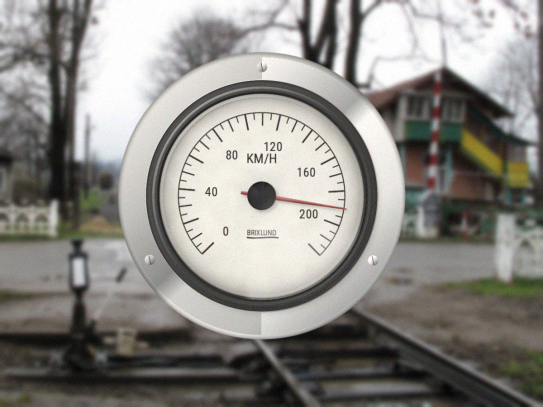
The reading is 190 km/h
